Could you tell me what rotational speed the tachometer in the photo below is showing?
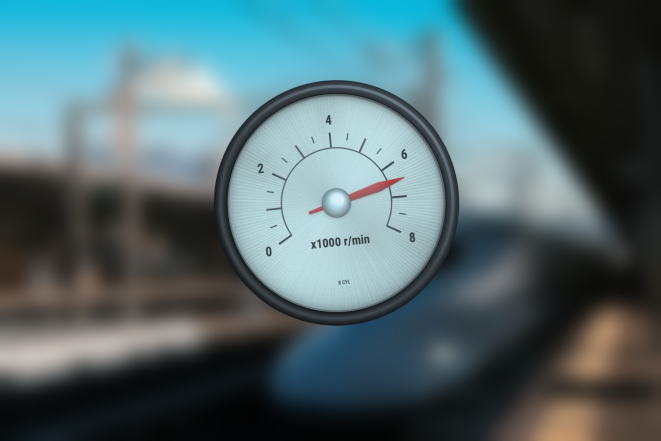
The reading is 6500 rpm
